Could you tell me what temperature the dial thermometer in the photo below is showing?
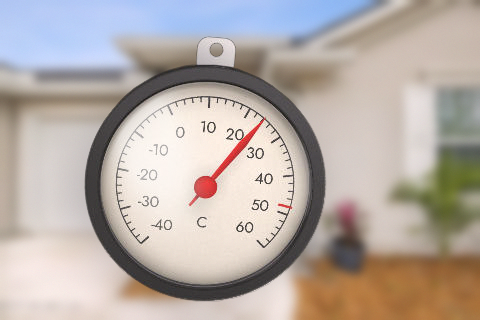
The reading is 24 °C
